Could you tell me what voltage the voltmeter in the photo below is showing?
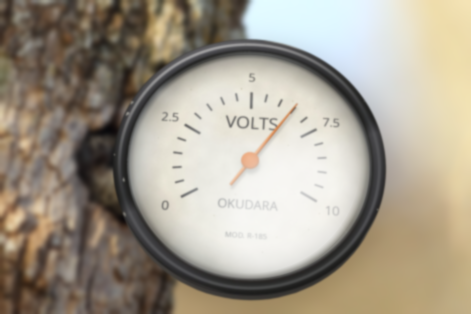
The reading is 6.5 V
